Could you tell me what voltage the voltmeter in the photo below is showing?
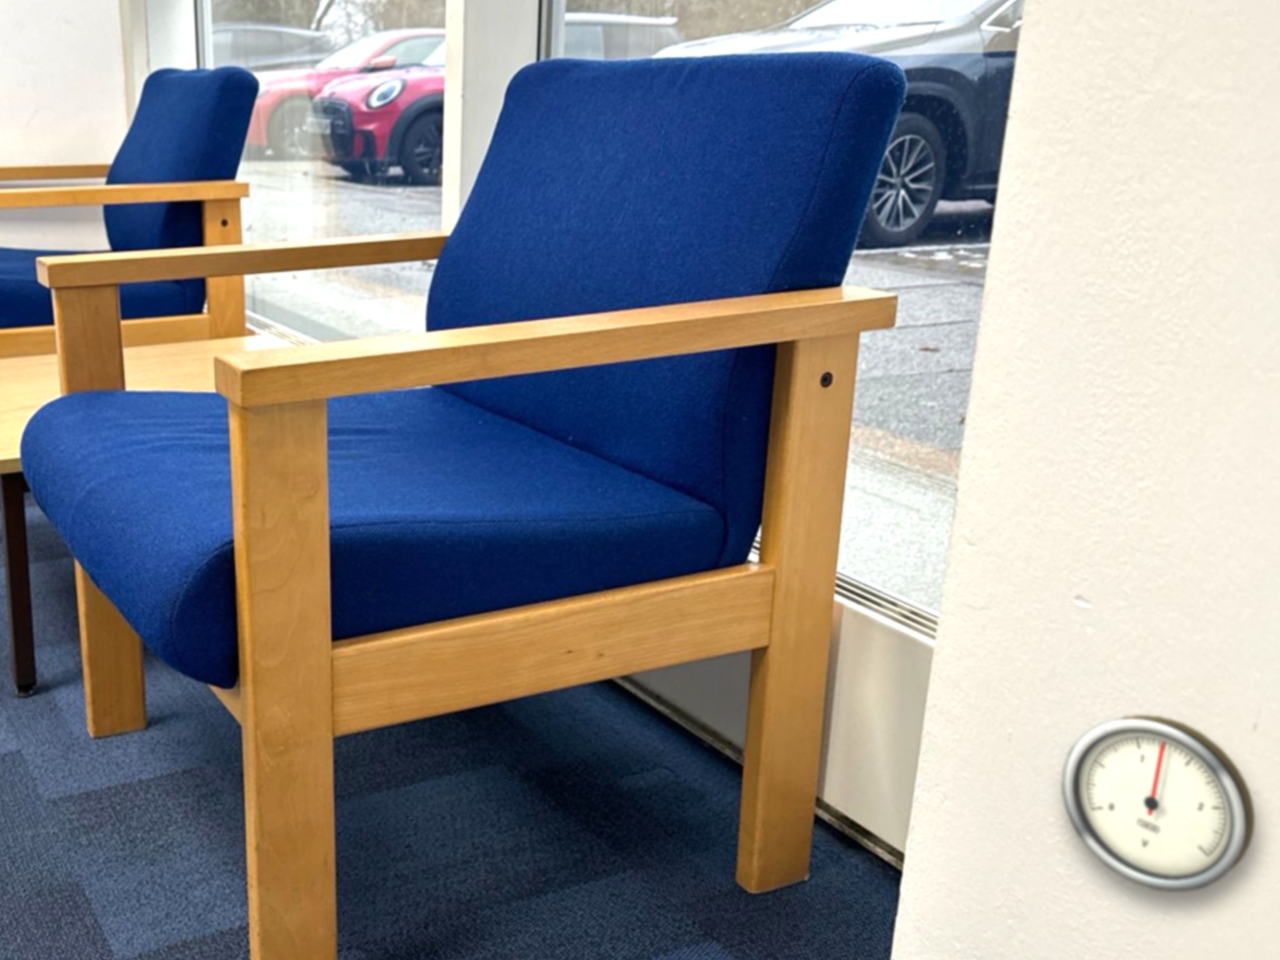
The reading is 1.25 V
